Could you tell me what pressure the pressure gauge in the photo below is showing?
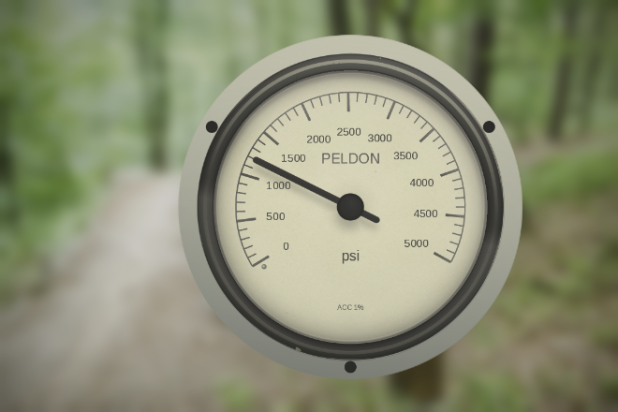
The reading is 1200 psi
